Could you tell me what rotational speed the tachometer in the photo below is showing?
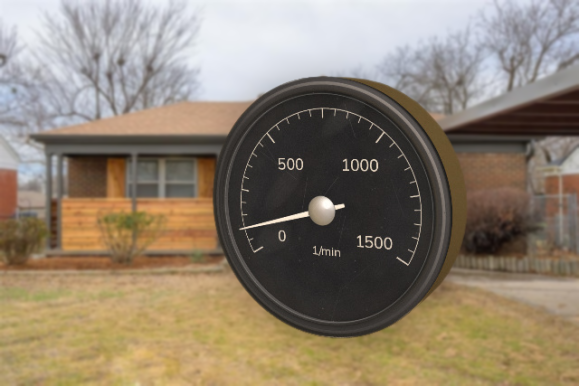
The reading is 100 rpm
